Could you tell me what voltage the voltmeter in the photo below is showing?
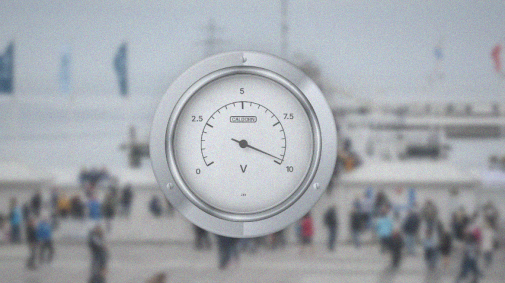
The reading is 9.75 V
